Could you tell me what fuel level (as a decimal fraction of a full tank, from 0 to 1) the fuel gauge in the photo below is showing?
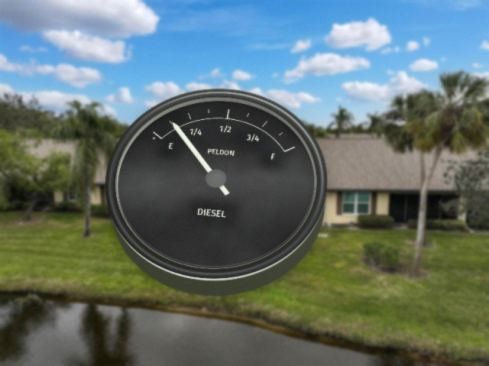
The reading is 0.125
